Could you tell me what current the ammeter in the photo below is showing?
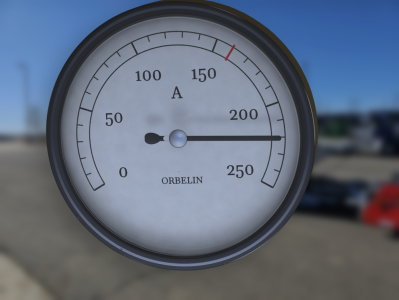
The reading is 220 A
